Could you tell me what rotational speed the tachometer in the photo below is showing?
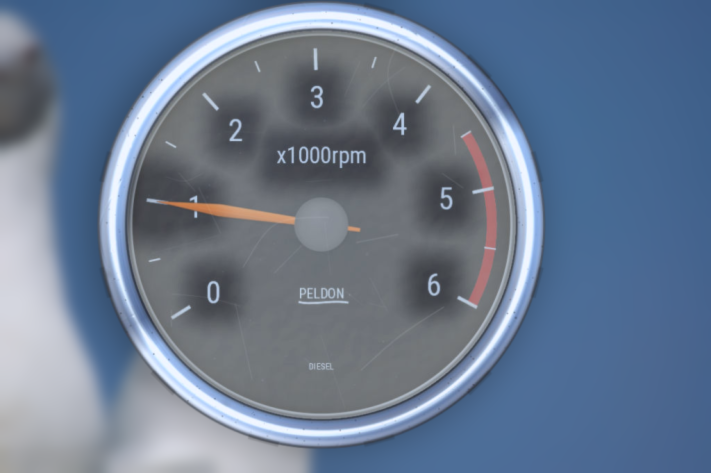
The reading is 1000 rpm
